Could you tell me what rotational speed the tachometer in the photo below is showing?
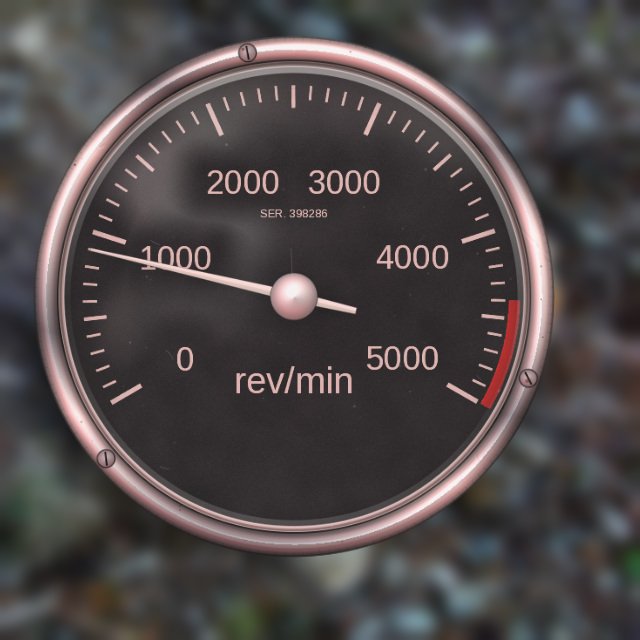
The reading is 900 rpm
